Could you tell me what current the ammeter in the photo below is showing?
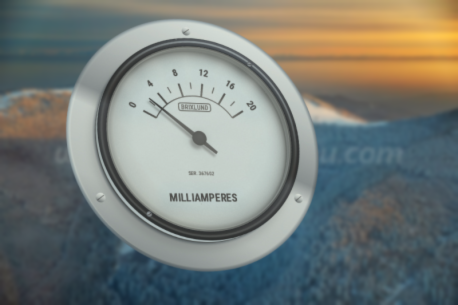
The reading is 2 mA
